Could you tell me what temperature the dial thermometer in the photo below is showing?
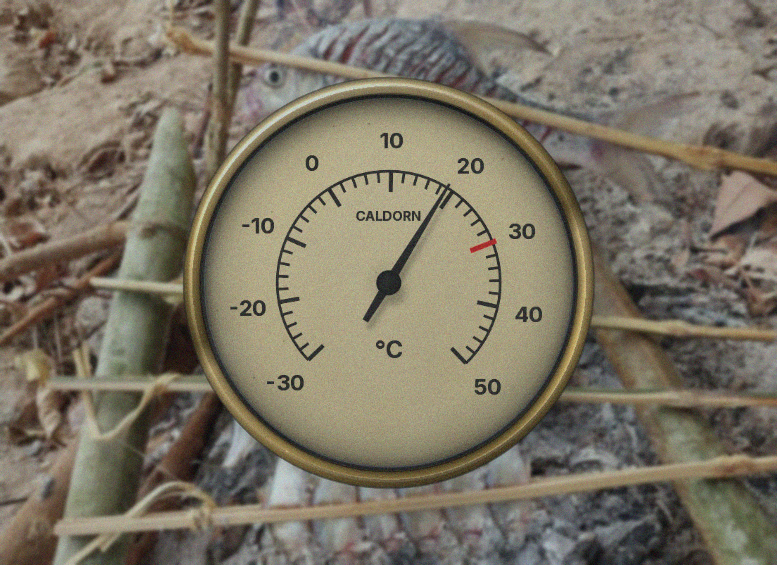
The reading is 19 °C
